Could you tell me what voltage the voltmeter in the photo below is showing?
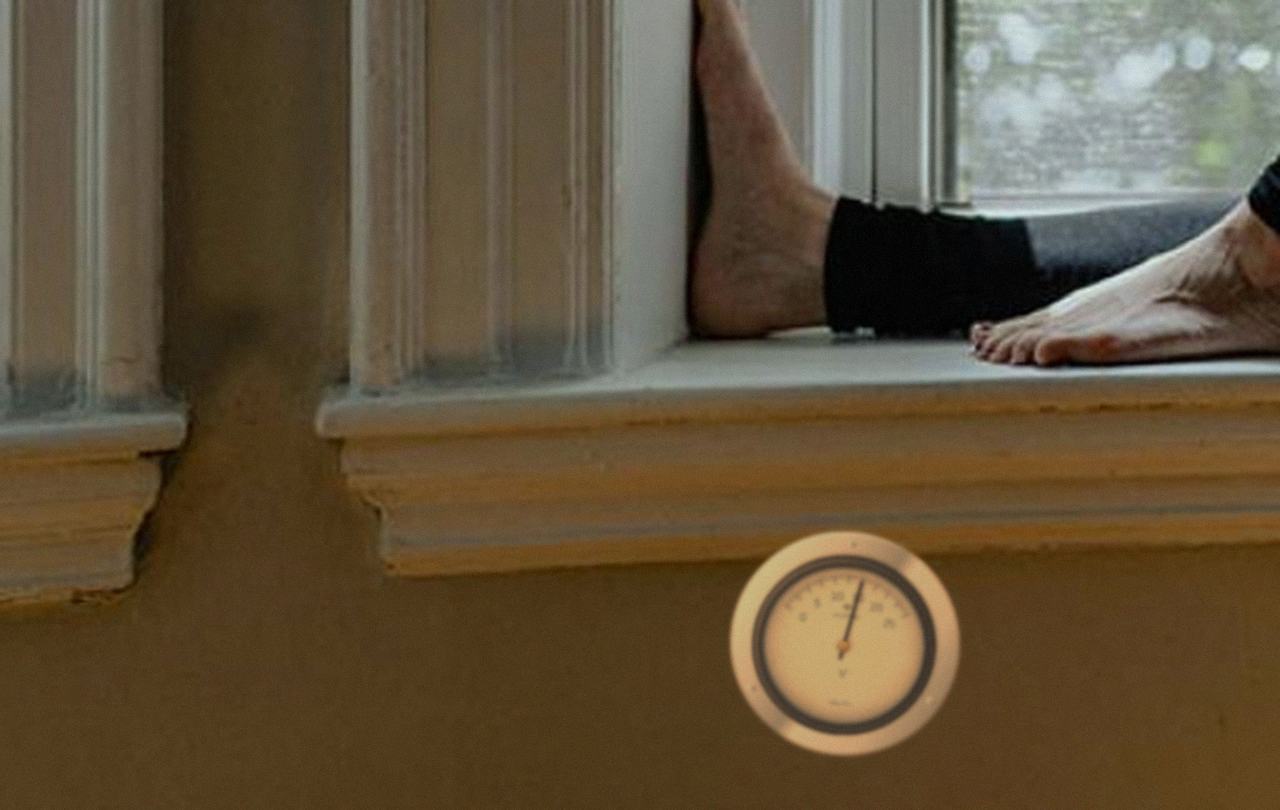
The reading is 15 V
